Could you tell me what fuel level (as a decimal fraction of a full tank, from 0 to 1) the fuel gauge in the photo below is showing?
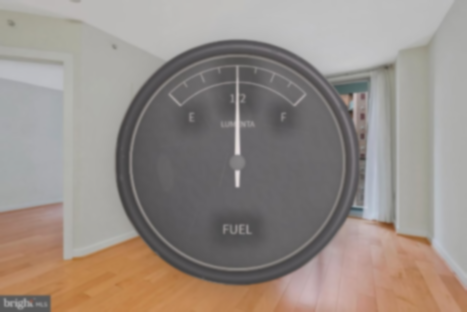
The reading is 0.5
